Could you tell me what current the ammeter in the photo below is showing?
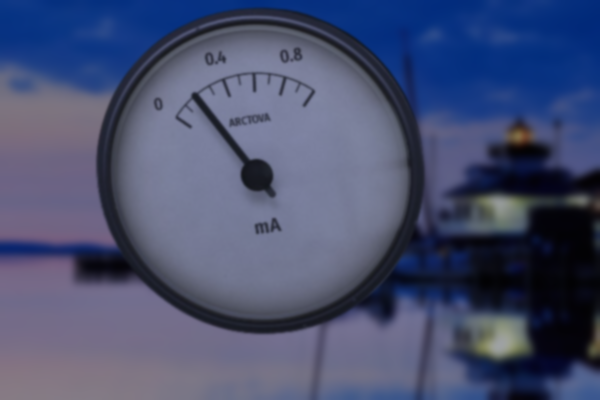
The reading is 0.2 mA
